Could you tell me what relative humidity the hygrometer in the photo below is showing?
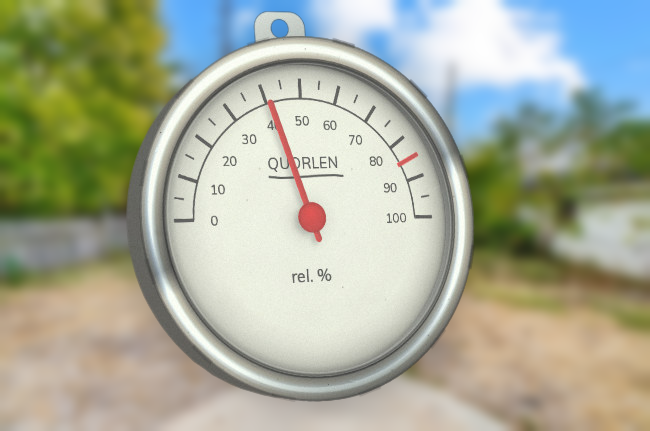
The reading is 40 %
